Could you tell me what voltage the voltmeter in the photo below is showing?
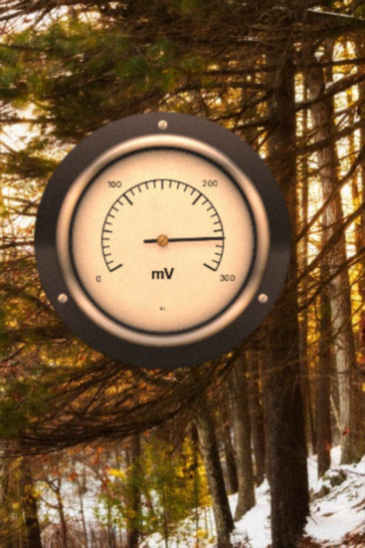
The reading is 260 mV
